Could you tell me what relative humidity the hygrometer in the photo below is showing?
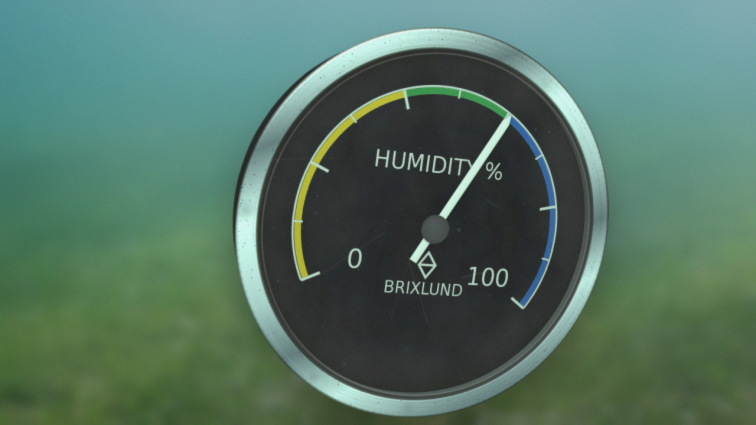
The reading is 60 %
